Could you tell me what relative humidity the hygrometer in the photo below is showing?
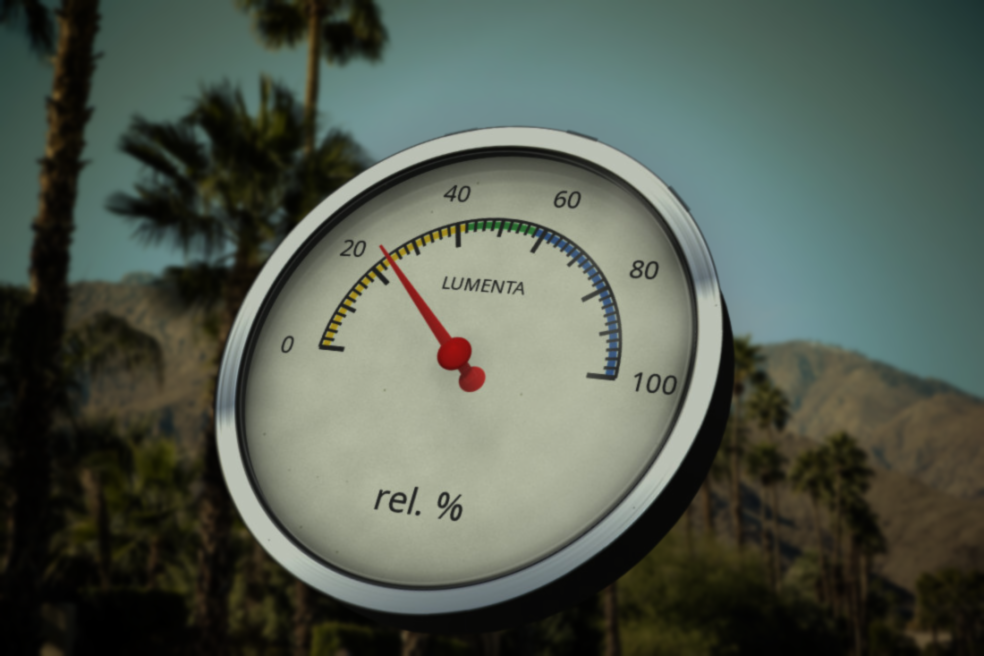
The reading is 24 %
